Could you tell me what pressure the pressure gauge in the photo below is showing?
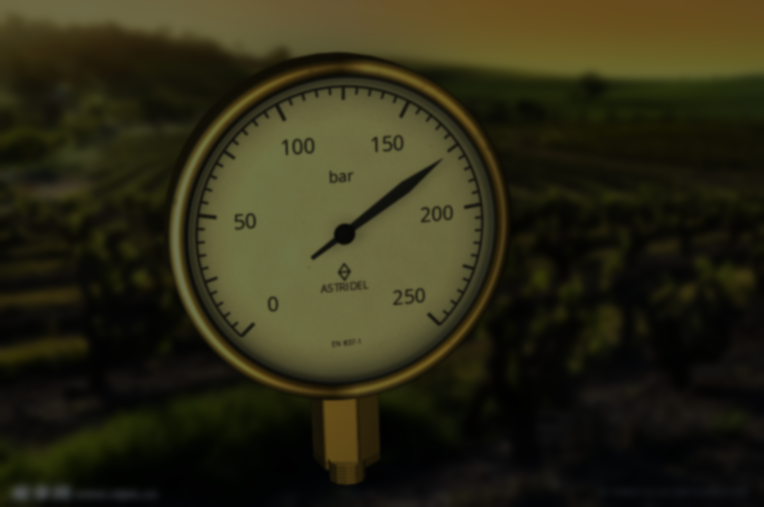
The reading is 175 bar
